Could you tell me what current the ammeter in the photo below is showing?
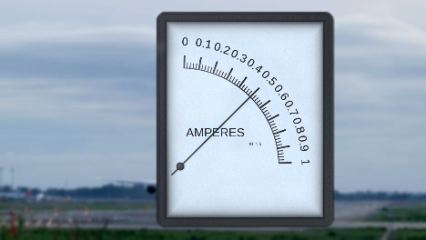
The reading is 0.5 A
